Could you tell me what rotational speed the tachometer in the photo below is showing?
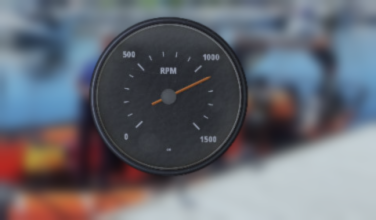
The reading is 1100 rpm
